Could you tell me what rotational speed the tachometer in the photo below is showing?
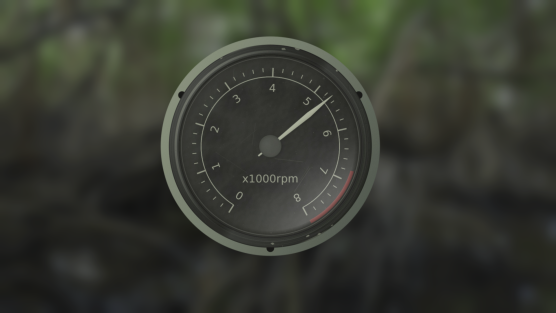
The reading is 5300 rpm
